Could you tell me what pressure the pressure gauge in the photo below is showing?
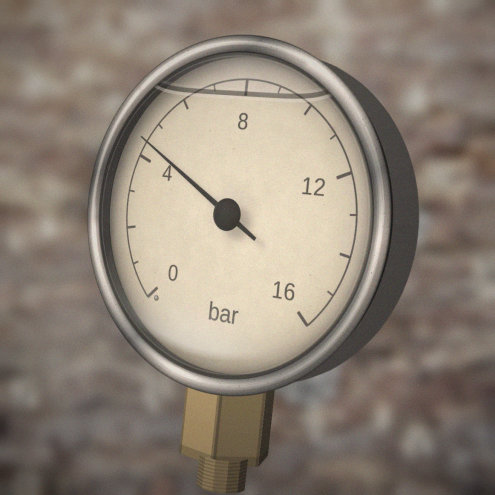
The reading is 4.5 bar
